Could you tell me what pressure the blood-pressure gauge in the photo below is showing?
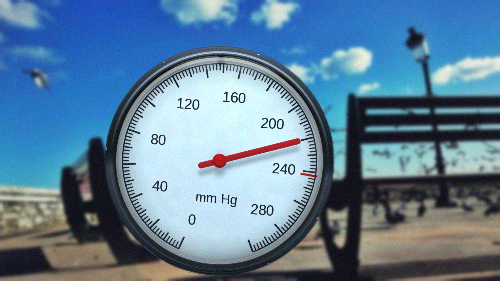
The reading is 220 mmHg
